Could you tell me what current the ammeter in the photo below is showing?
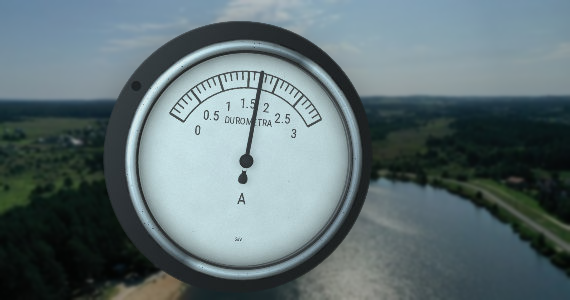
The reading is 1.7 A
